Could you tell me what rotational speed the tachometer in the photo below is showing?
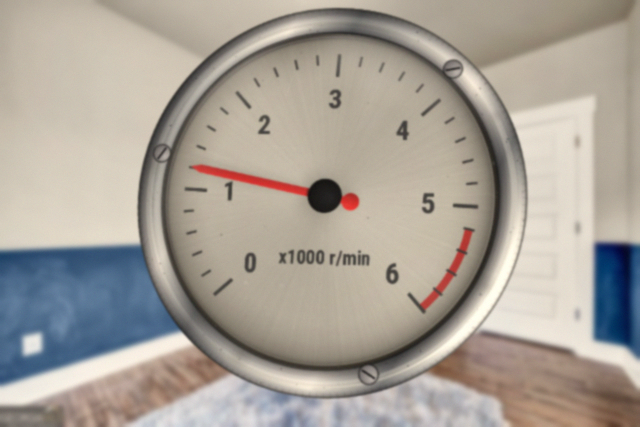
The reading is 1200 rpm
